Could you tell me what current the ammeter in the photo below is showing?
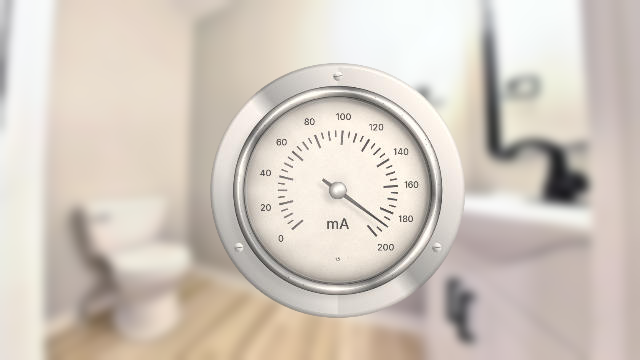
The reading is 190 mA
